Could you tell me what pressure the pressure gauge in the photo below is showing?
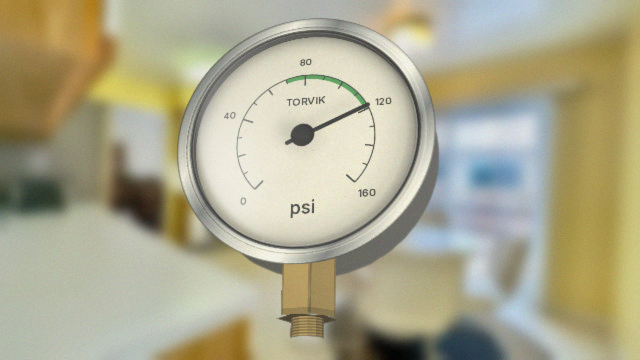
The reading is 120 psi
